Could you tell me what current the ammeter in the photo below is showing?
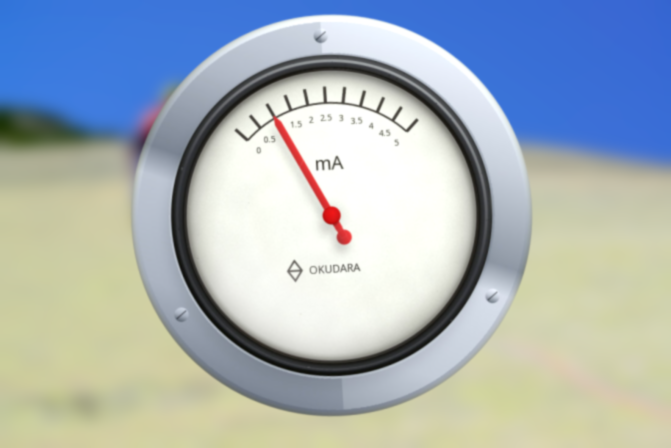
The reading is 1 mA
